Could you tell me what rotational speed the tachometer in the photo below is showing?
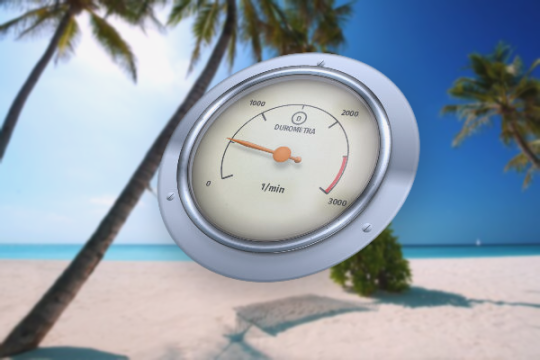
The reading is 500 rpm
